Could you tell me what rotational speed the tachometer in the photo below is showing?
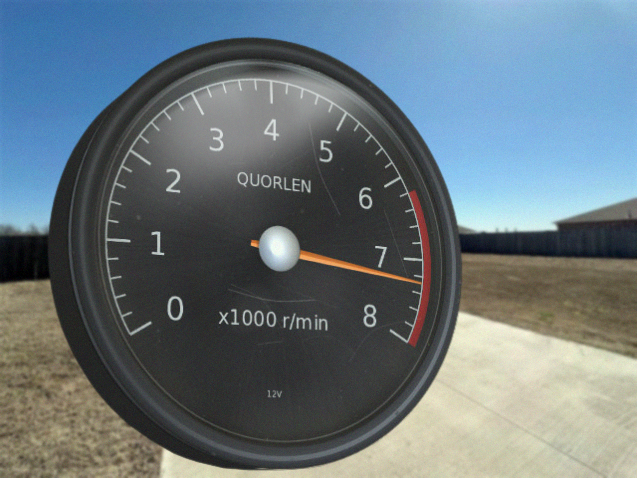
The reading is 7300 rpm
